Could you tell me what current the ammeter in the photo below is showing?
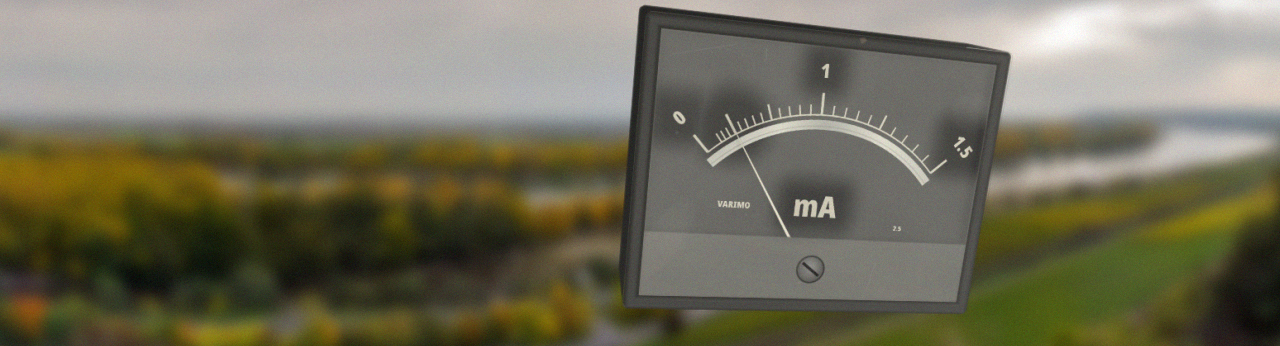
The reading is 0.5 mA
